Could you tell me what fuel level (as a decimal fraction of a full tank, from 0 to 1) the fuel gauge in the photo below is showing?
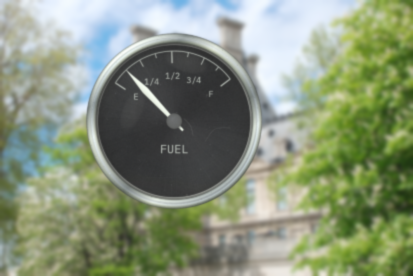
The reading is 0.125
